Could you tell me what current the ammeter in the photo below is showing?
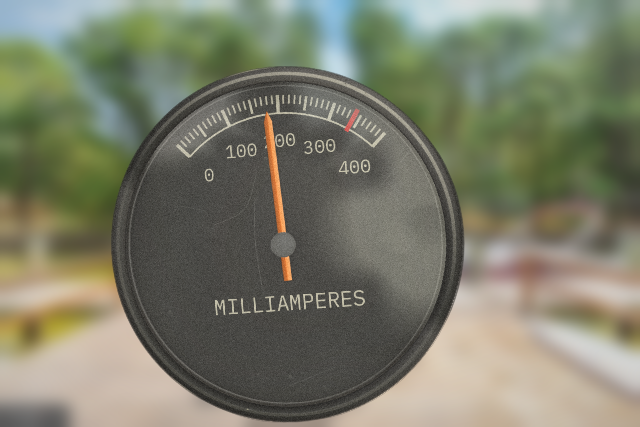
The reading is 180 mA
